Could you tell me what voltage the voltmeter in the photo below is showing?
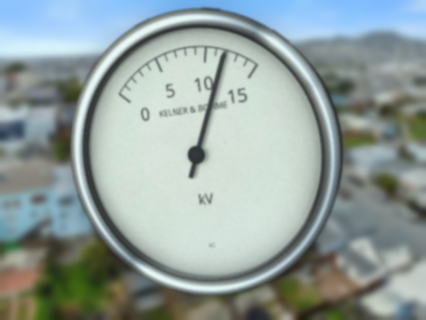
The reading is 12 kV
